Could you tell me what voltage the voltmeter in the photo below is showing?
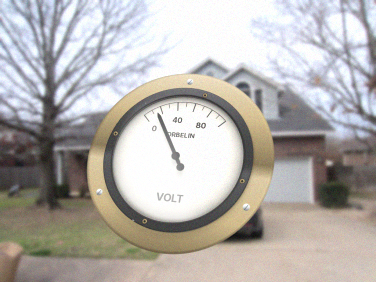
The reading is 15 V
